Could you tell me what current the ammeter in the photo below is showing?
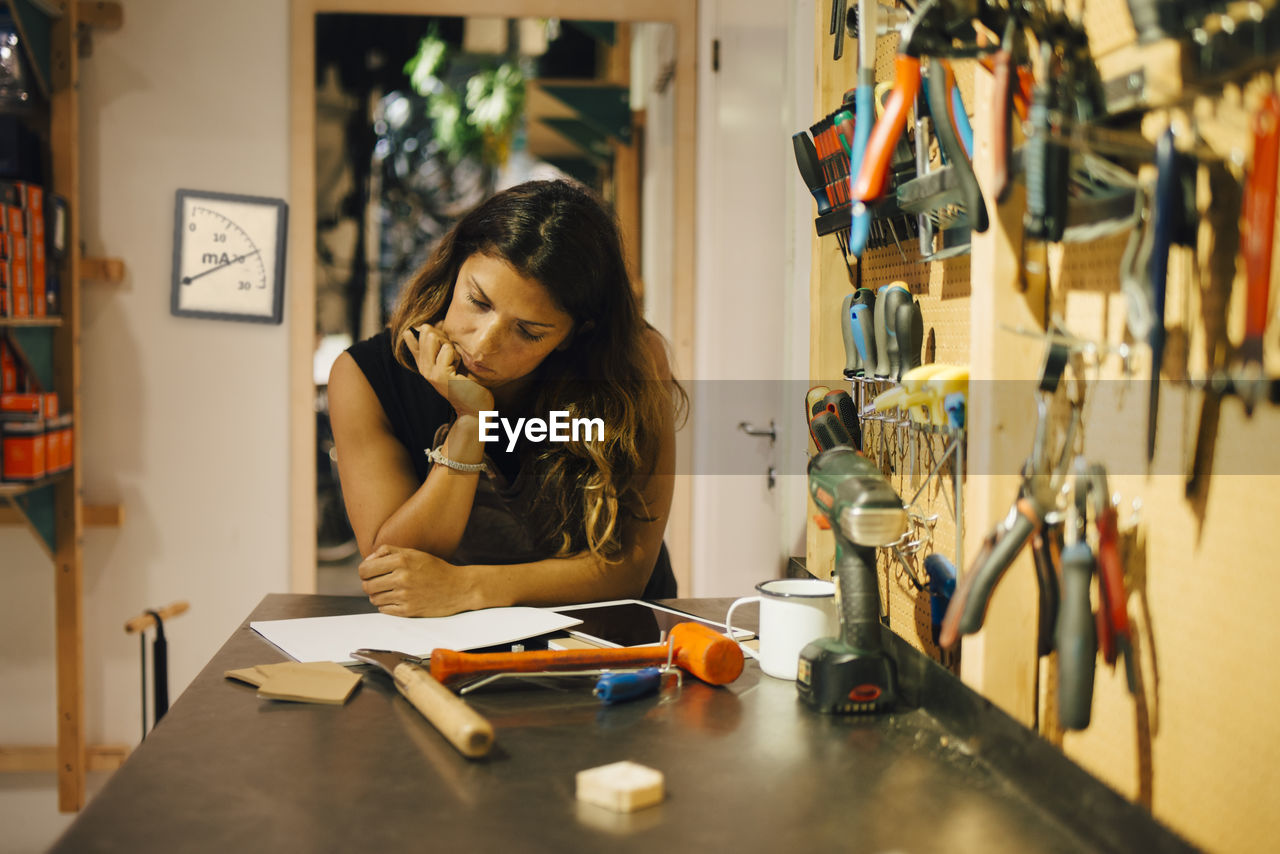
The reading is 20 mA
